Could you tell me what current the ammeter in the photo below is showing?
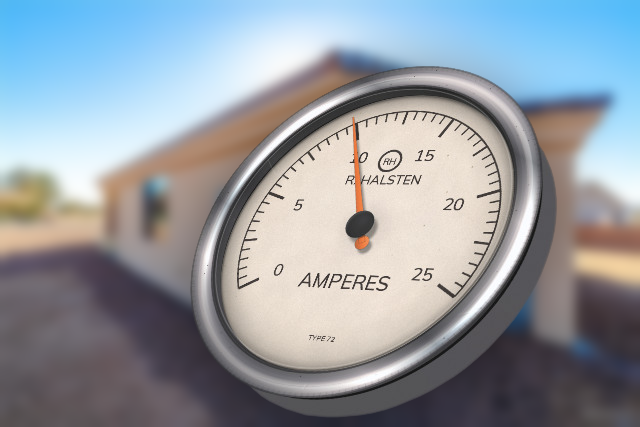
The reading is 10 A
